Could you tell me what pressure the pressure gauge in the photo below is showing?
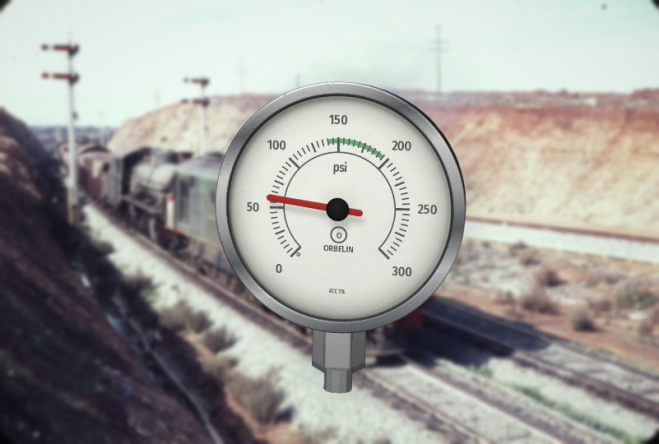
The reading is 60 psi
